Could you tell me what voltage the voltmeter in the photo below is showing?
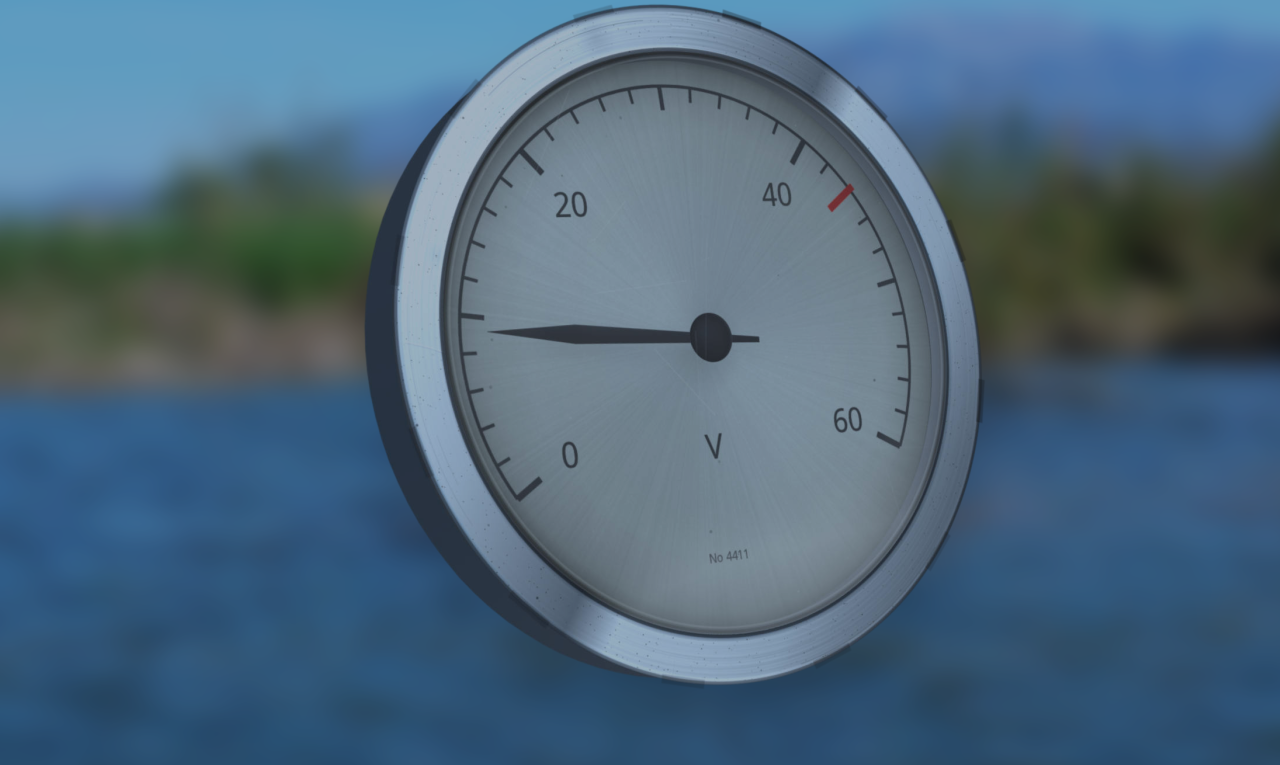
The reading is 9 V
